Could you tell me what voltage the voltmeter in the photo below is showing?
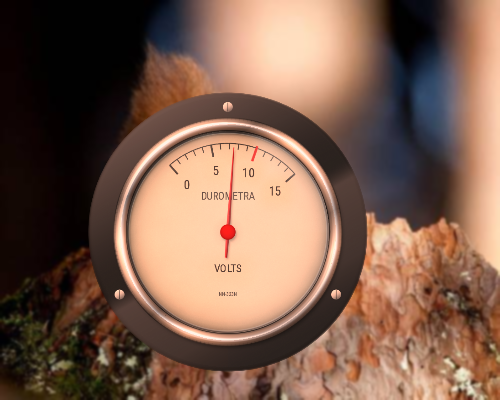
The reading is 7.5 V
